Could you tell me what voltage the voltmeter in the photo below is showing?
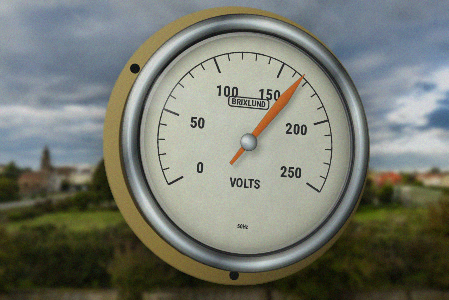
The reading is 165 V
